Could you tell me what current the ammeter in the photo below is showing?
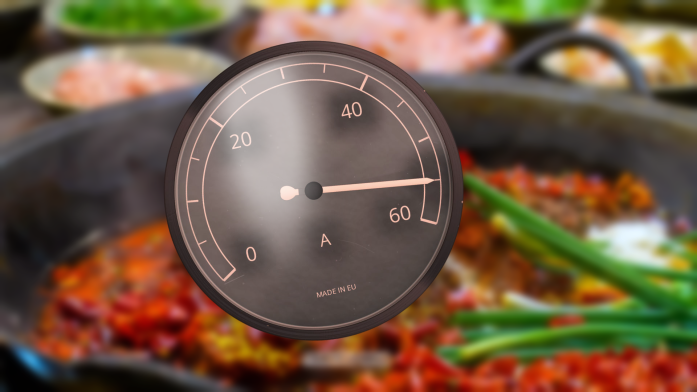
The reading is 55 A
